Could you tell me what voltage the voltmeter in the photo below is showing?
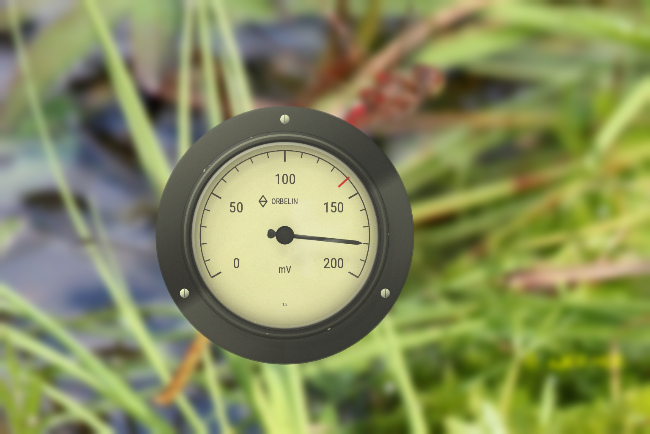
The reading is 180 mV
